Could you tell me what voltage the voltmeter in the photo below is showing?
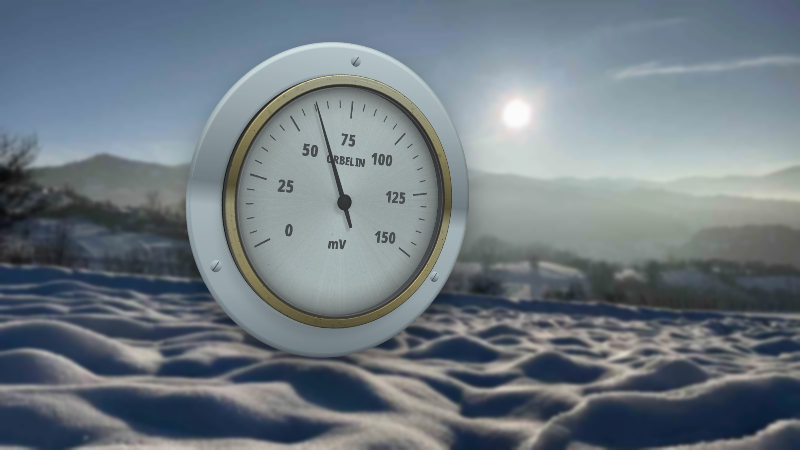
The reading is 60 mV
